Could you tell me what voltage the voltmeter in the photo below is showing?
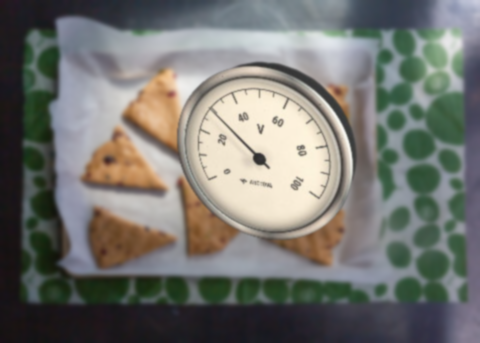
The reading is 30 V
